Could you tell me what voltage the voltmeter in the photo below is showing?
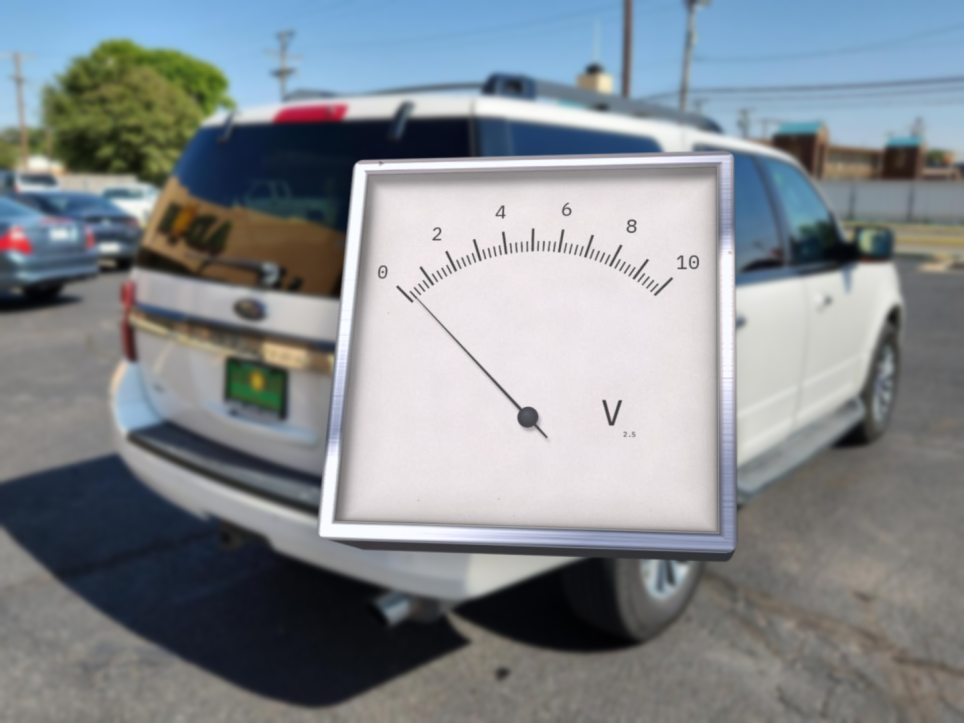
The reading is 0.2 V
